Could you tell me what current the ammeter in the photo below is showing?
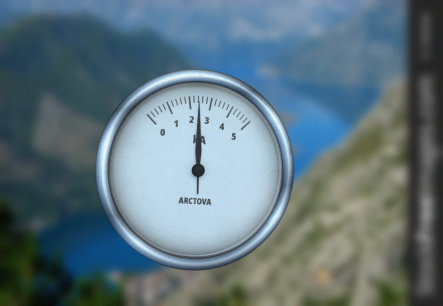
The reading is 2.4 kA
